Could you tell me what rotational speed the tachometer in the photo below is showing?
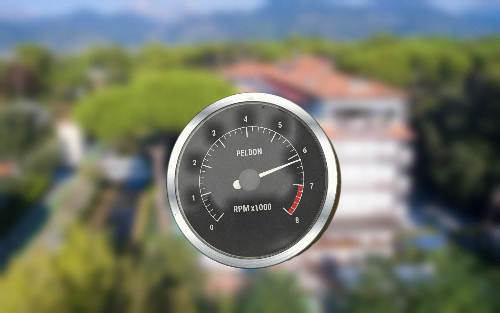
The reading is 6200 rpm
